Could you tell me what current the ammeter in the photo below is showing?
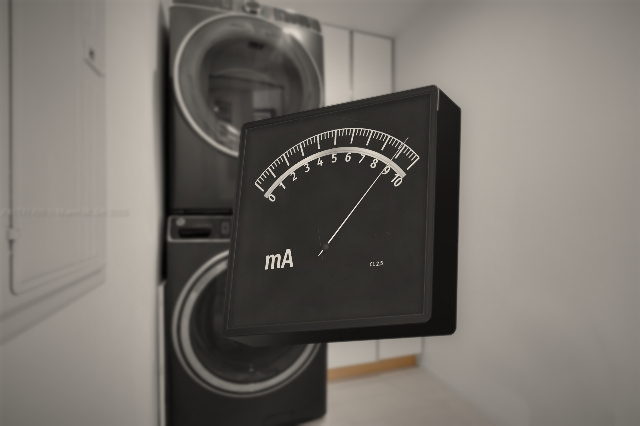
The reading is 9 mA
